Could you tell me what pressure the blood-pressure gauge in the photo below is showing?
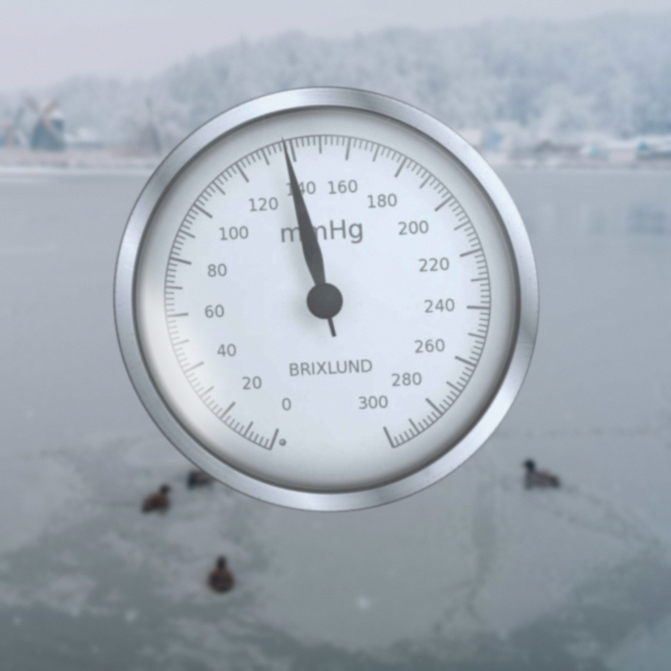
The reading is 138 mmHg
